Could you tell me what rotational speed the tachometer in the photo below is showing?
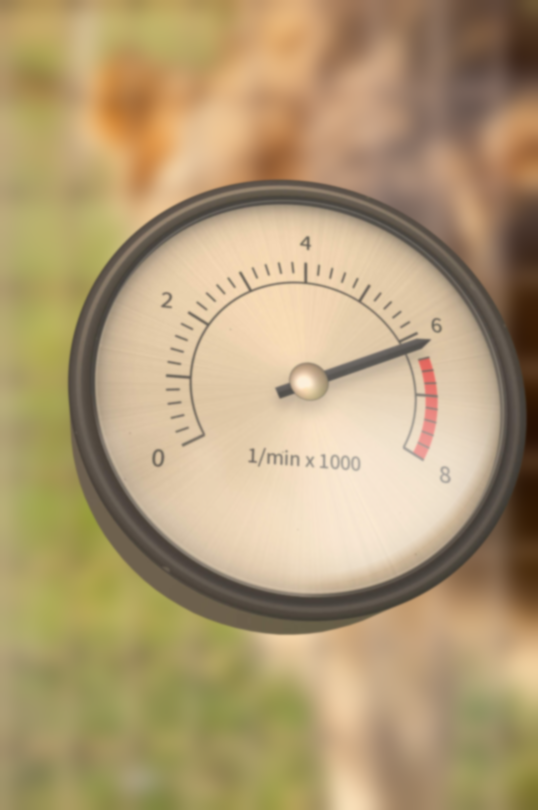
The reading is 6200 rpm
